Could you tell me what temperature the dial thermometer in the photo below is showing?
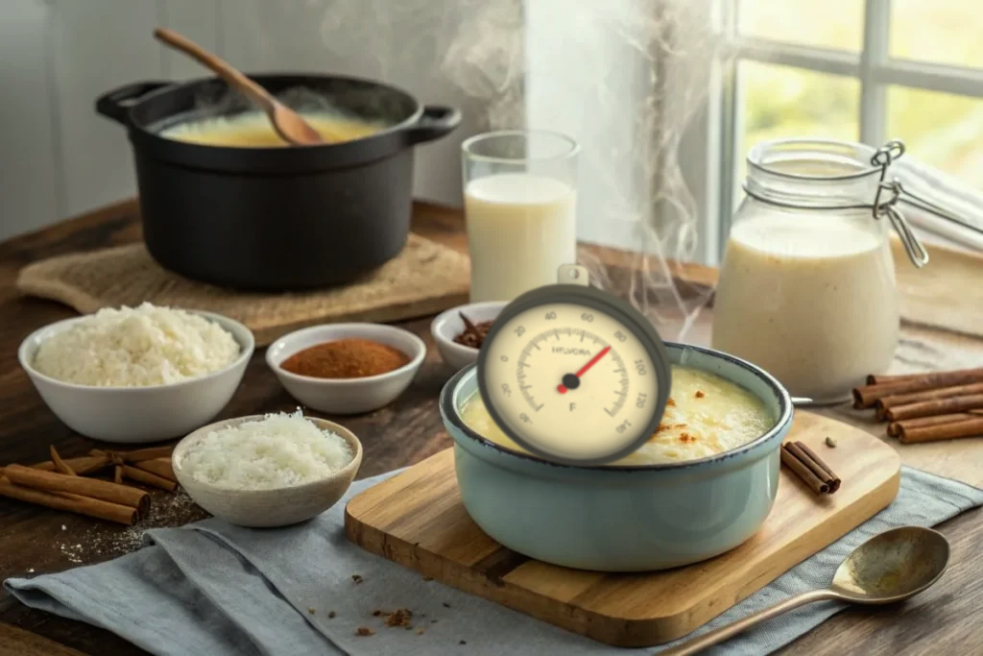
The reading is 80 °F
